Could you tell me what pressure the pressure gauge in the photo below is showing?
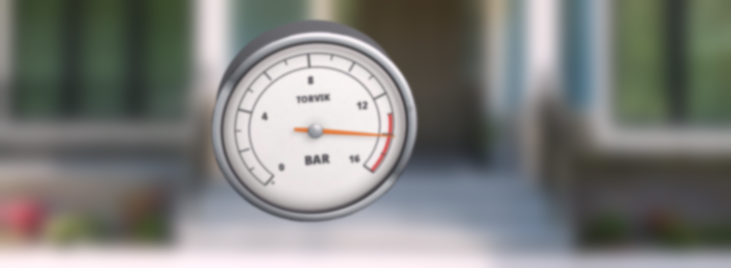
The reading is 14 bar
